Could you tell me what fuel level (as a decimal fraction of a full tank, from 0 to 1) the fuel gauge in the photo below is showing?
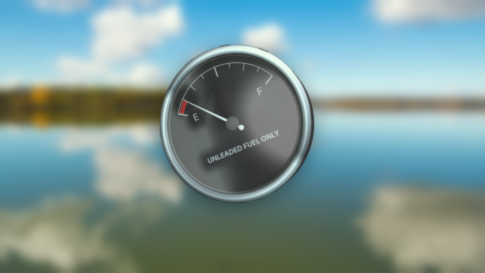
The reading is 0.125
